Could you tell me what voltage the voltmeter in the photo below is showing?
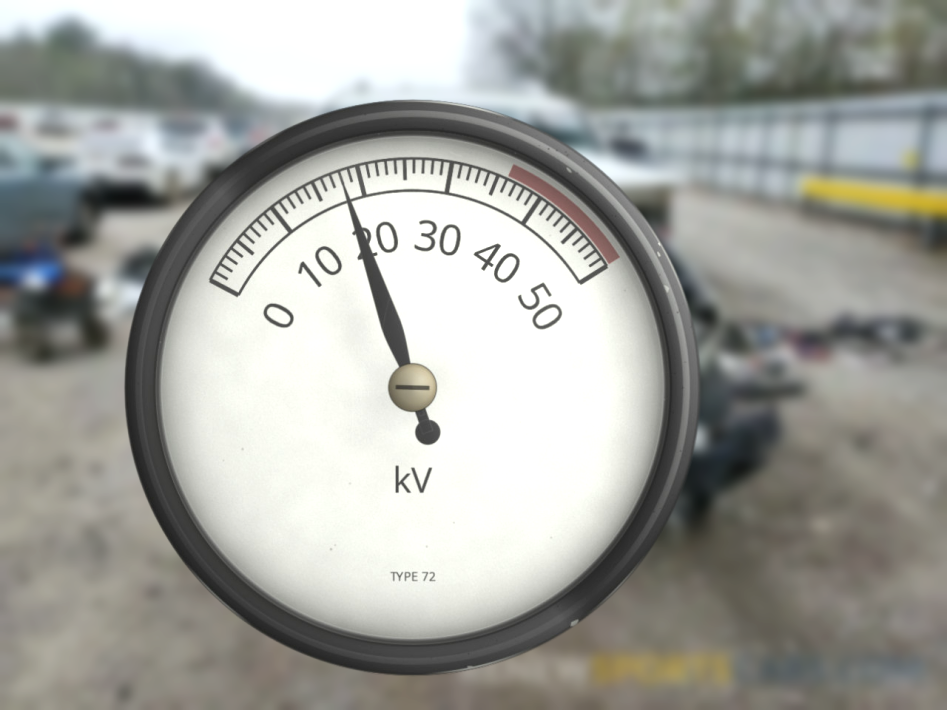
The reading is 18 kV
